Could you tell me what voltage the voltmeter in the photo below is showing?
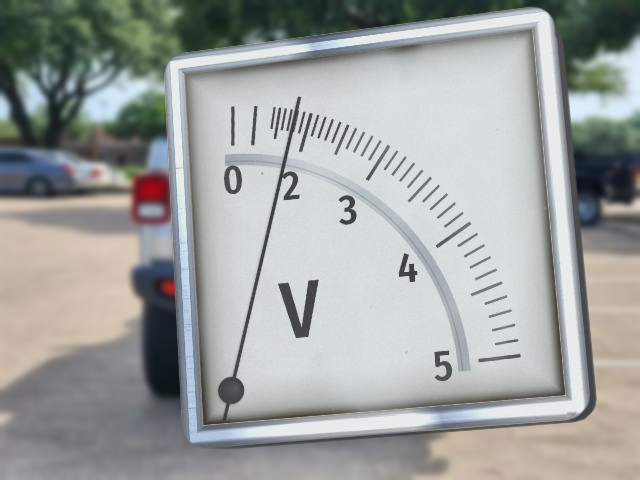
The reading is 1.8 V
